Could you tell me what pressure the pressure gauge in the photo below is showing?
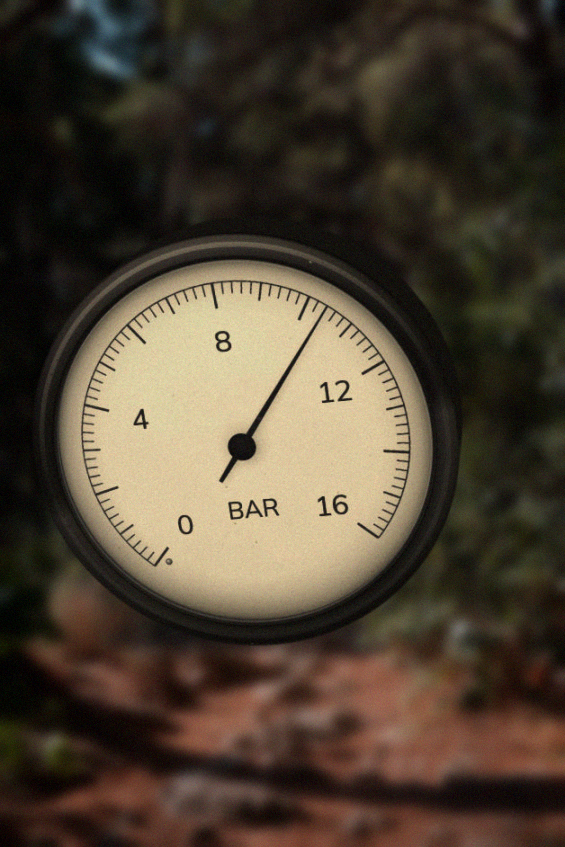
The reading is 10.4 bar
